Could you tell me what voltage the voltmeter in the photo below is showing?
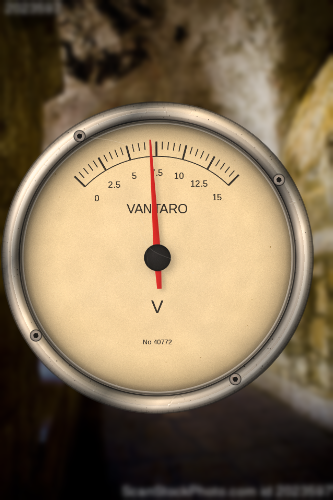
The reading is 7 V
